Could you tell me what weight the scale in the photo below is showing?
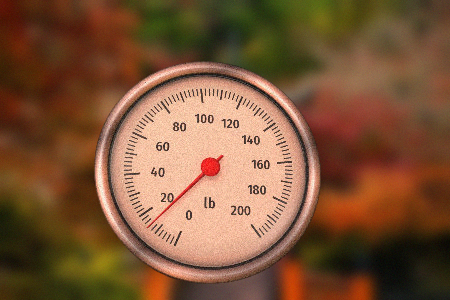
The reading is 14 lb
